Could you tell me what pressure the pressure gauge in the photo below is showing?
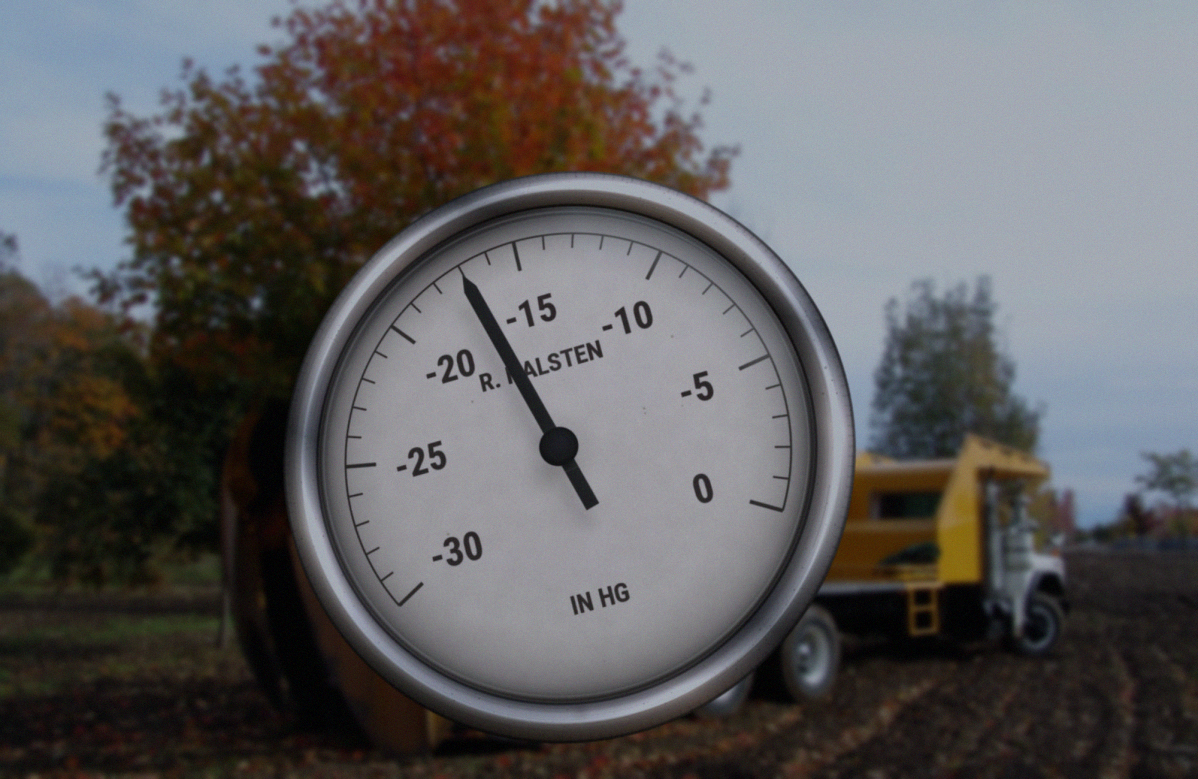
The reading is -17 inHg
